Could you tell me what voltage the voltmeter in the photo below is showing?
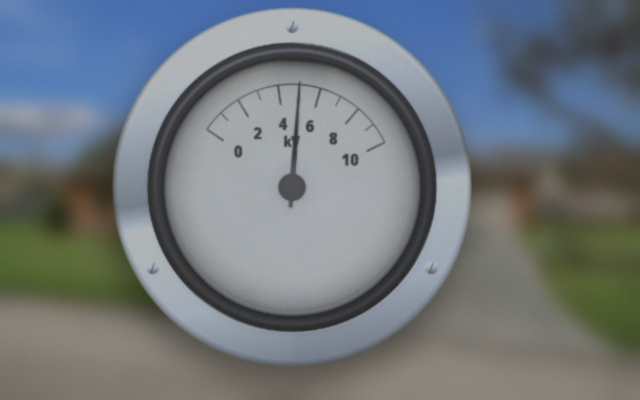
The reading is 5 kV
